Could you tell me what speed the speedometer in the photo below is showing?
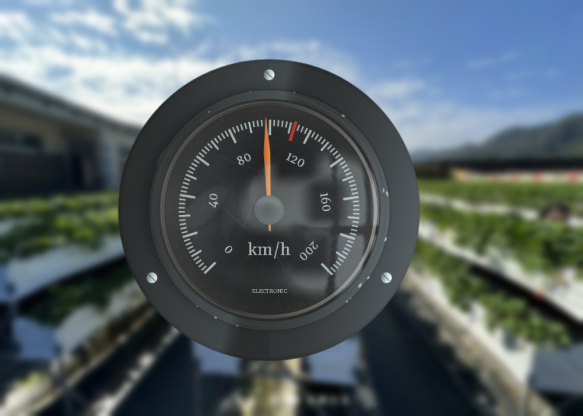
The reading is 98 km/h
